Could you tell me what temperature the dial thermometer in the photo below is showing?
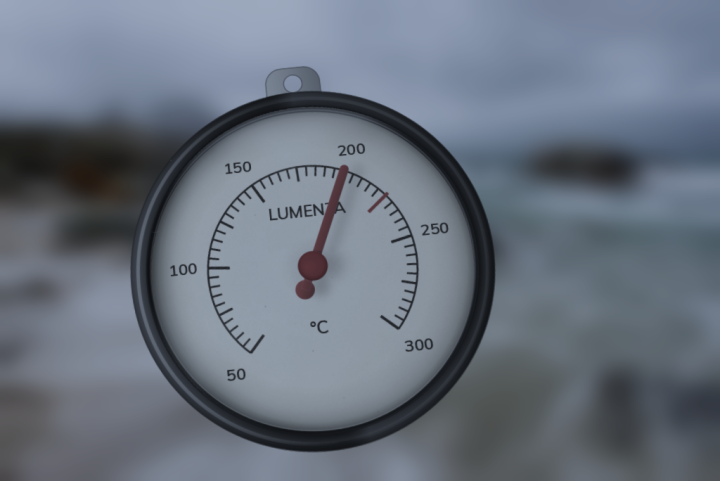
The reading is 200 °C
